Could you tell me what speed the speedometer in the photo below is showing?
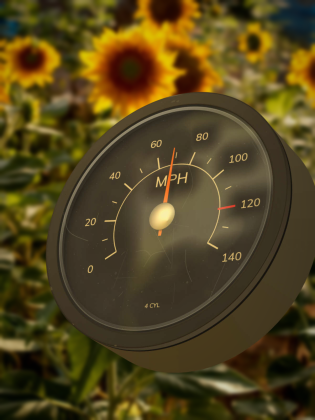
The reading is 70 mph
